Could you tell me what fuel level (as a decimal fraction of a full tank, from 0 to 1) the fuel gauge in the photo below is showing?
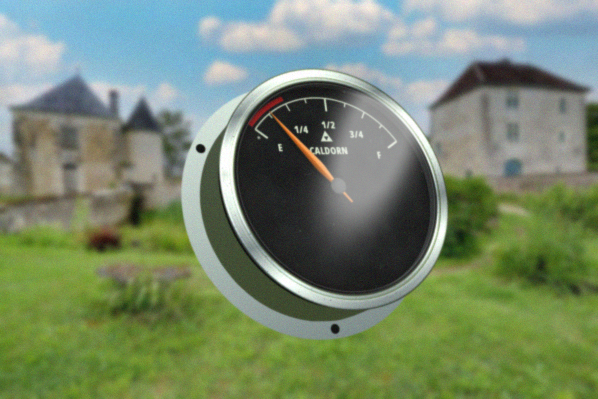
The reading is 0.125
